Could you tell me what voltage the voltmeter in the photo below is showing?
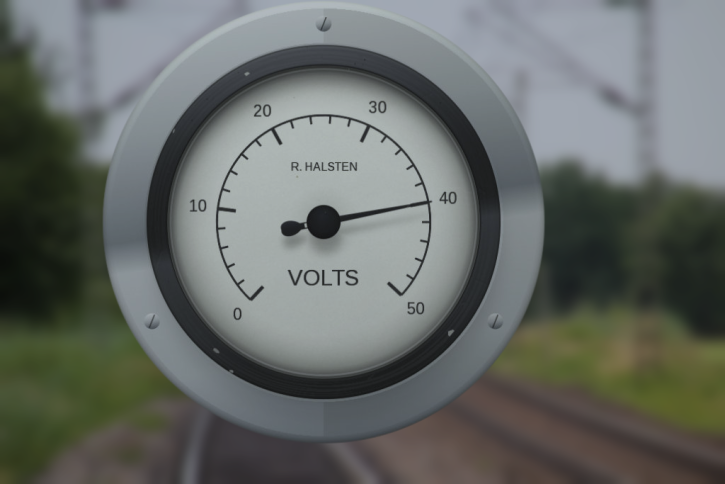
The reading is 40 V
